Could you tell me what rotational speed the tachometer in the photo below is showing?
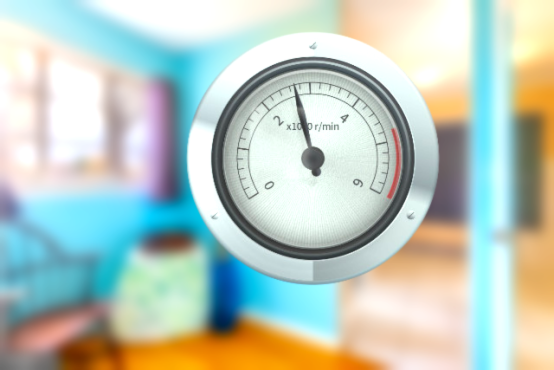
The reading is 2700 rpm
